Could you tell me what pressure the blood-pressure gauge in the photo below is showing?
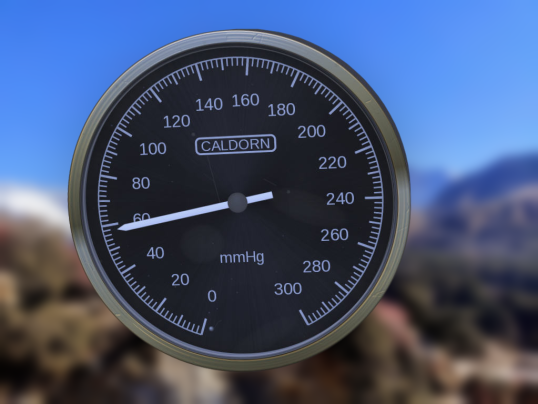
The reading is 58 mmHg
